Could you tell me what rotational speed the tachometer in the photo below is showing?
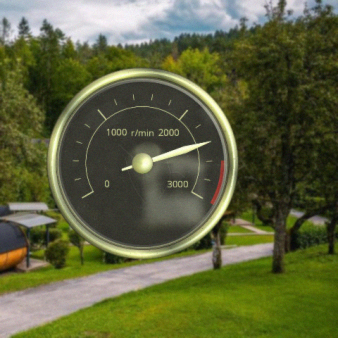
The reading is 2400 rpm
